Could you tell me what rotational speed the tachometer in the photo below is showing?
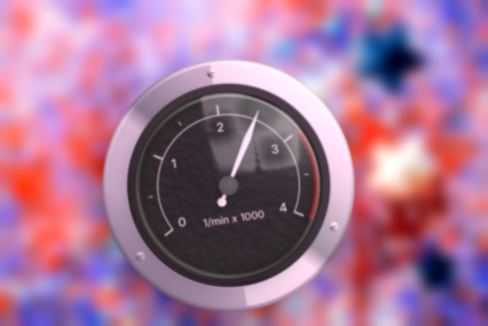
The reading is 2500 rpm
